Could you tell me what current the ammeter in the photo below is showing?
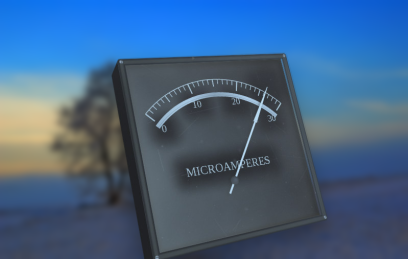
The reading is 26 µA
